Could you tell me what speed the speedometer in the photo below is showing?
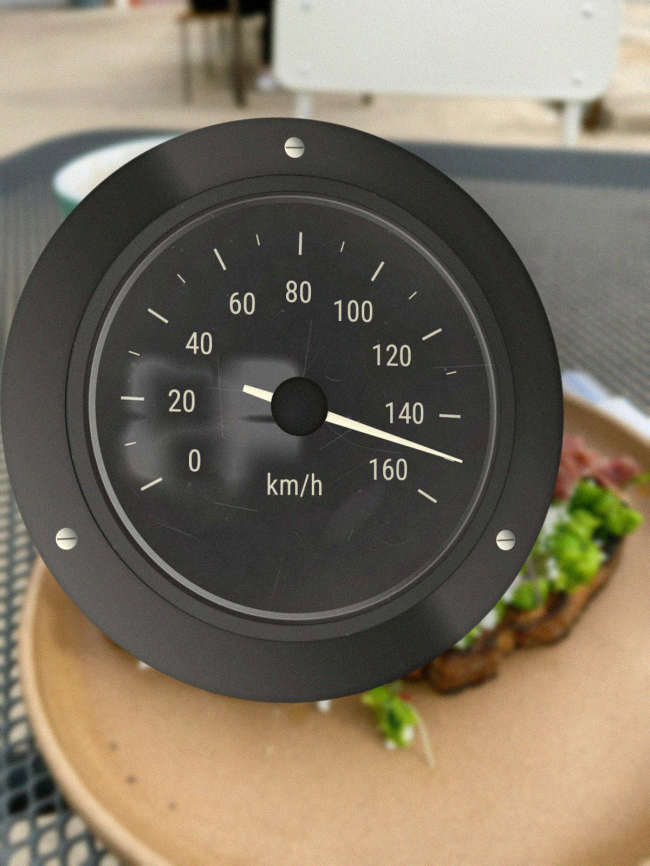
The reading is 150 km/h
